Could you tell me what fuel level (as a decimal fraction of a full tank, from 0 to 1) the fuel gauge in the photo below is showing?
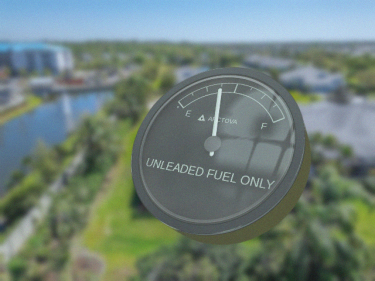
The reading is 0.375
